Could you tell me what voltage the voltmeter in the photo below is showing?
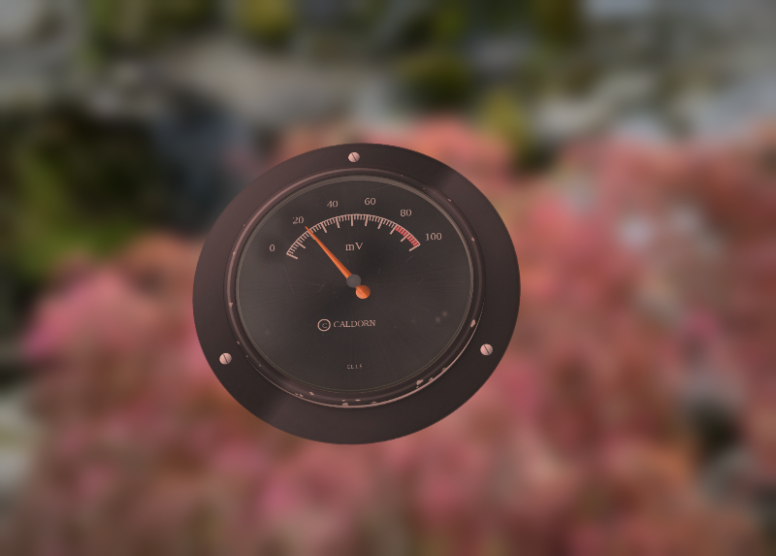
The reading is 20 mV
